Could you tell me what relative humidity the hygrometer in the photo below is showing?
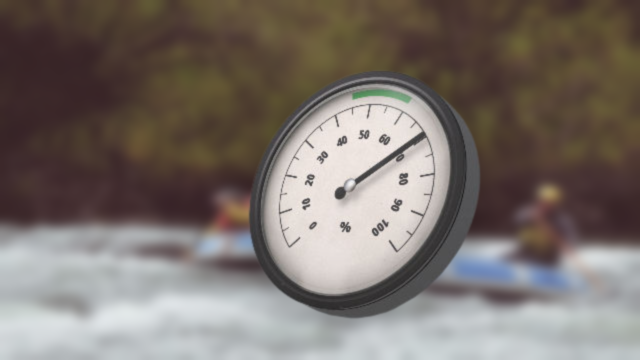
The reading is 70 %
